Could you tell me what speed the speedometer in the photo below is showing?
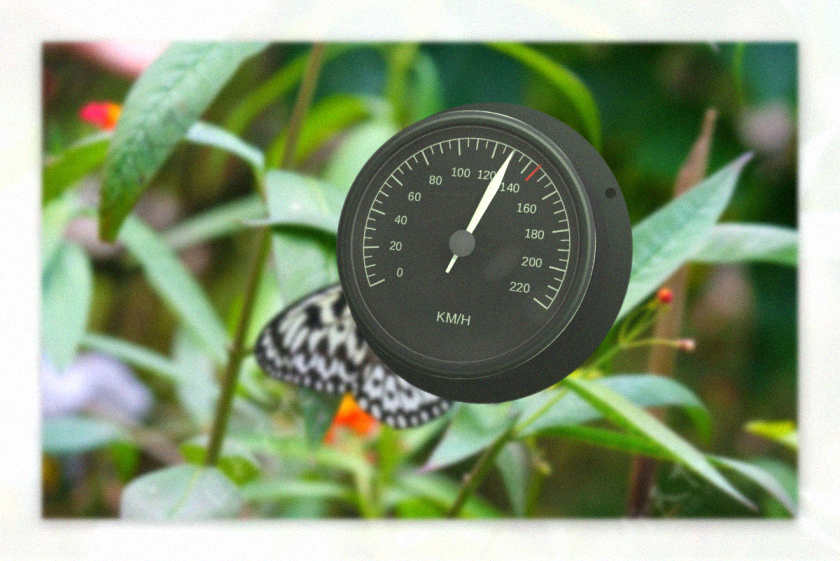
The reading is 130 km/h
